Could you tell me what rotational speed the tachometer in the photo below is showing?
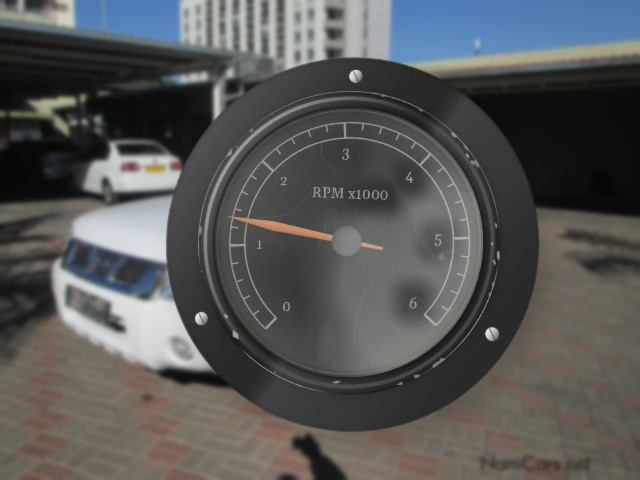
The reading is 1300 rpm
